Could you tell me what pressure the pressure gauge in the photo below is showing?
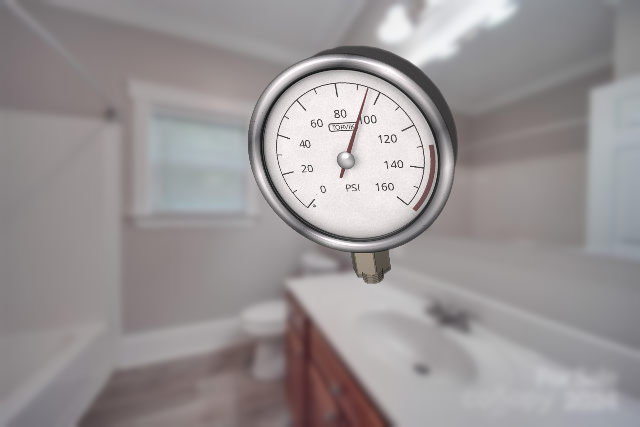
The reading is 95 psi
